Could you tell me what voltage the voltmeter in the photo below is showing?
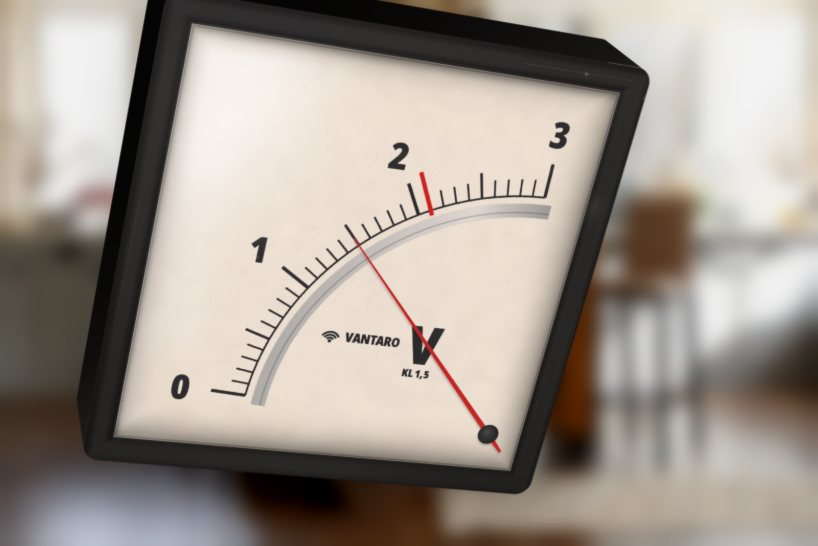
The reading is 1.5 V
